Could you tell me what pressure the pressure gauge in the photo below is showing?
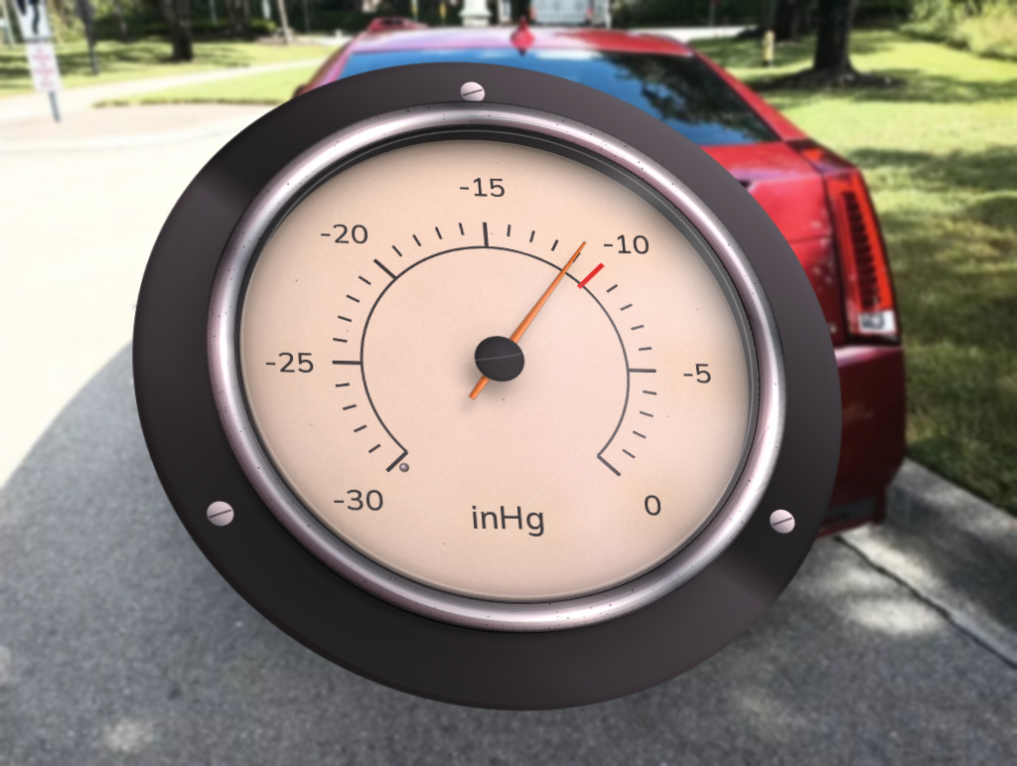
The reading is -11 inHg
